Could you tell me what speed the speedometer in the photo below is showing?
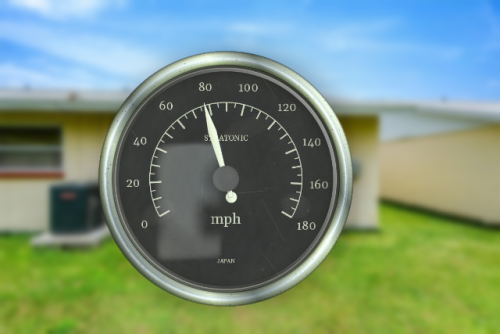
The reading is 77.5 mph
